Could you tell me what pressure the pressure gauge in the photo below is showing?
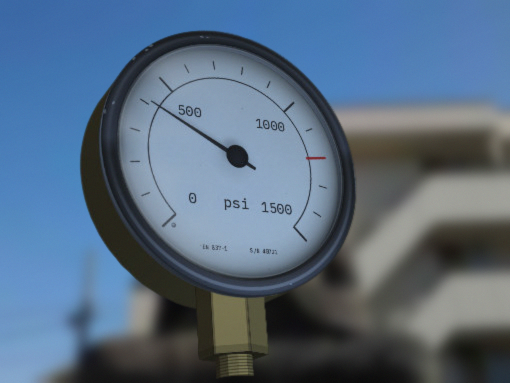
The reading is 400 psi
